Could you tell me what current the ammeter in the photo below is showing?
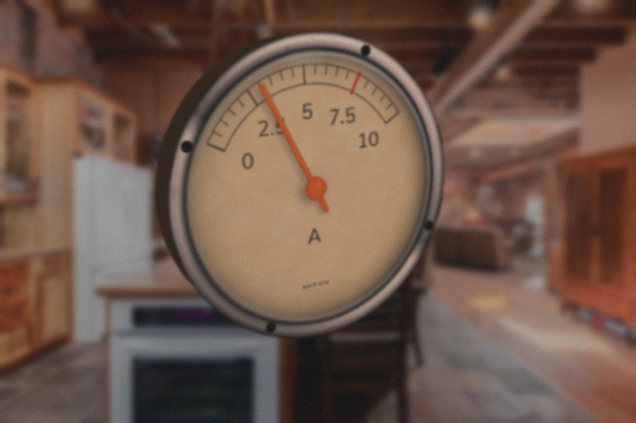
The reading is 3 A
